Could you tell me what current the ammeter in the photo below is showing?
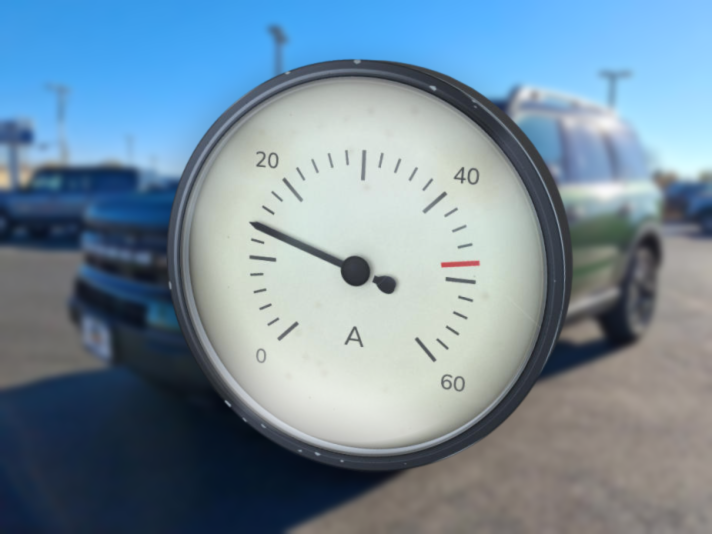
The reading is 14 A
